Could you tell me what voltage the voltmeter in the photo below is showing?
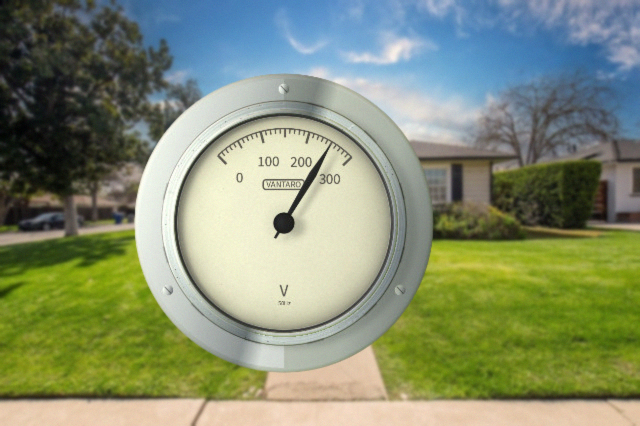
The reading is 250 V
